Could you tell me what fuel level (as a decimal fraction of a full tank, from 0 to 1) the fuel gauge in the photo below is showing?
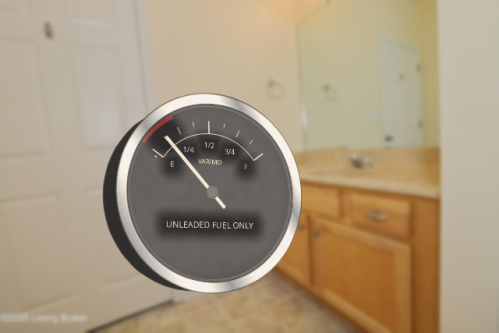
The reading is 0.125
